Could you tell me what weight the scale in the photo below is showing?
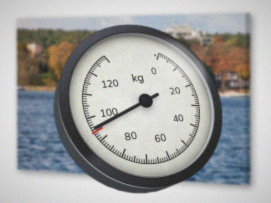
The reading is 95 kg
